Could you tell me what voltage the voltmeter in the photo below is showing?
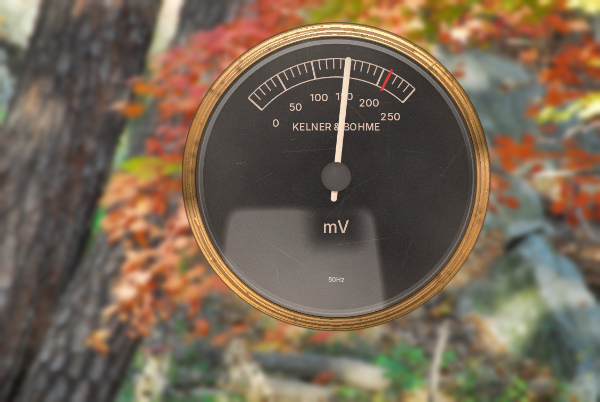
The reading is 150 mV
